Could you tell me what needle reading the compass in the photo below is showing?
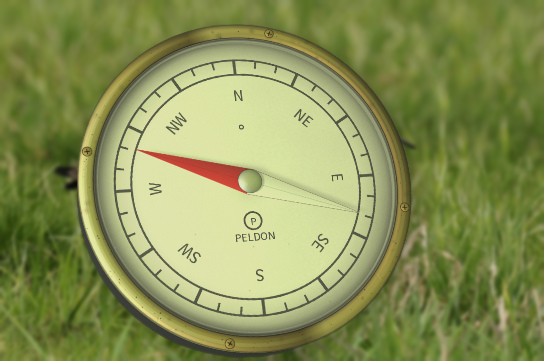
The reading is 290 °
